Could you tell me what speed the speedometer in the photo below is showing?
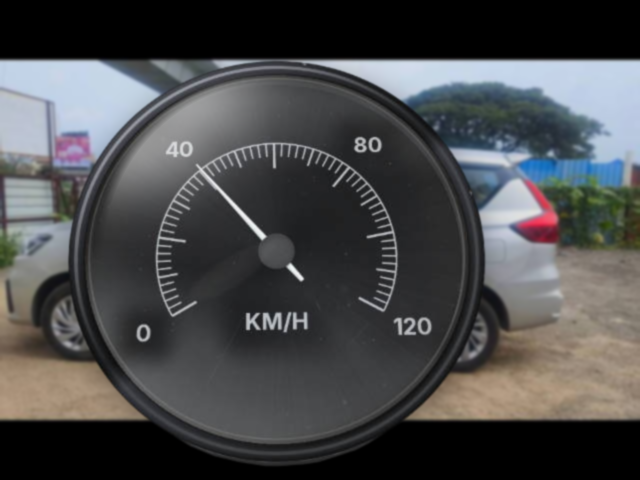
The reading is 40 km/h
